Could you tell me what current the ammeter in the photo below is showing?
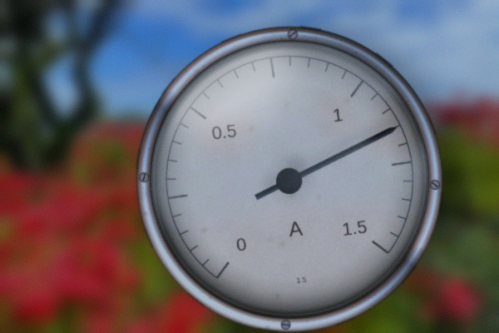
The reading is 1.15 A
